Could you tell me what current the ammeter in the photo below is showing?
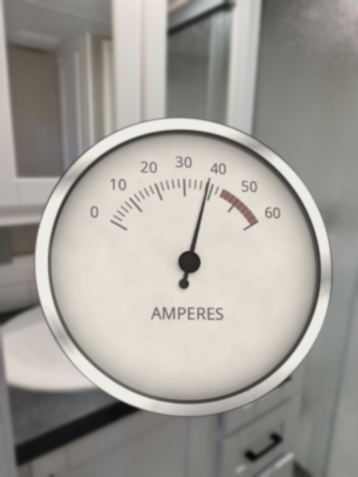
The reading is 38 A
